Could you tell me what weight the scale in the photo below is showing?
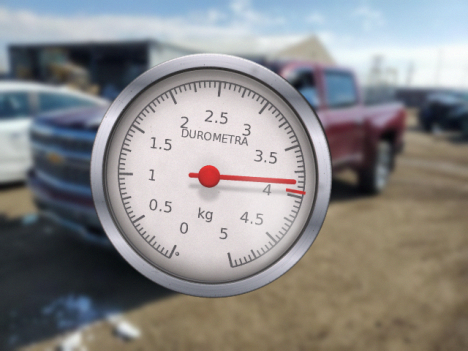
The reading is 3.85 kg
